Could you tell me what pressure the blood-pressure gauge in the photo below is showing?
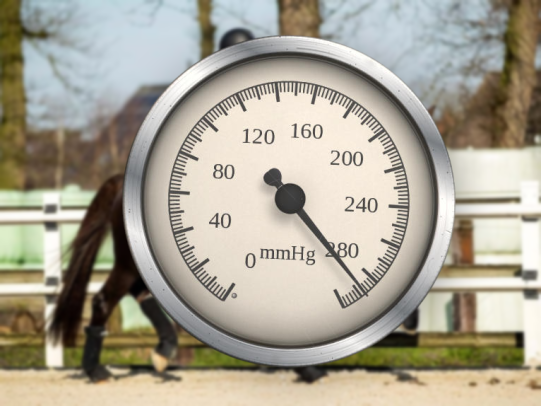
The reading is 288 mmHg
